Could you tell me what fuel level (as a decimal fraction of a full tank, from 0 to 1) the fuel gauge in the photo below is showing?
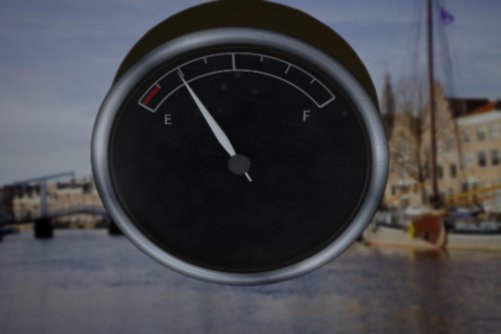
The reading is 0.25
